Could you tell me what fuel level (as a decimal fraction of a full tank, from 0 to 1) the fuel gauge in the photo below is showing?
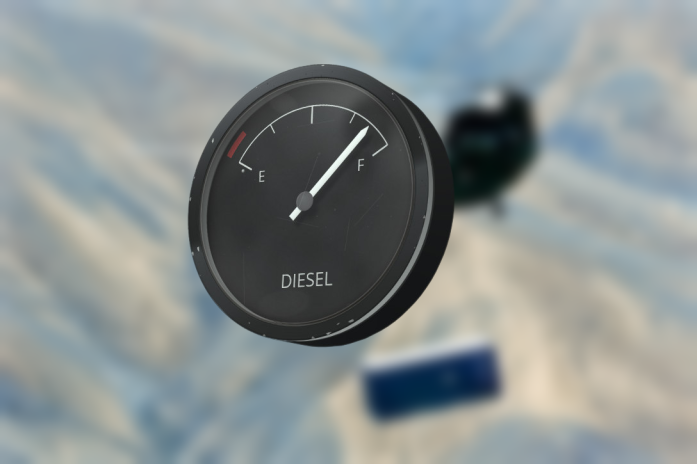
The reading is 0.875
